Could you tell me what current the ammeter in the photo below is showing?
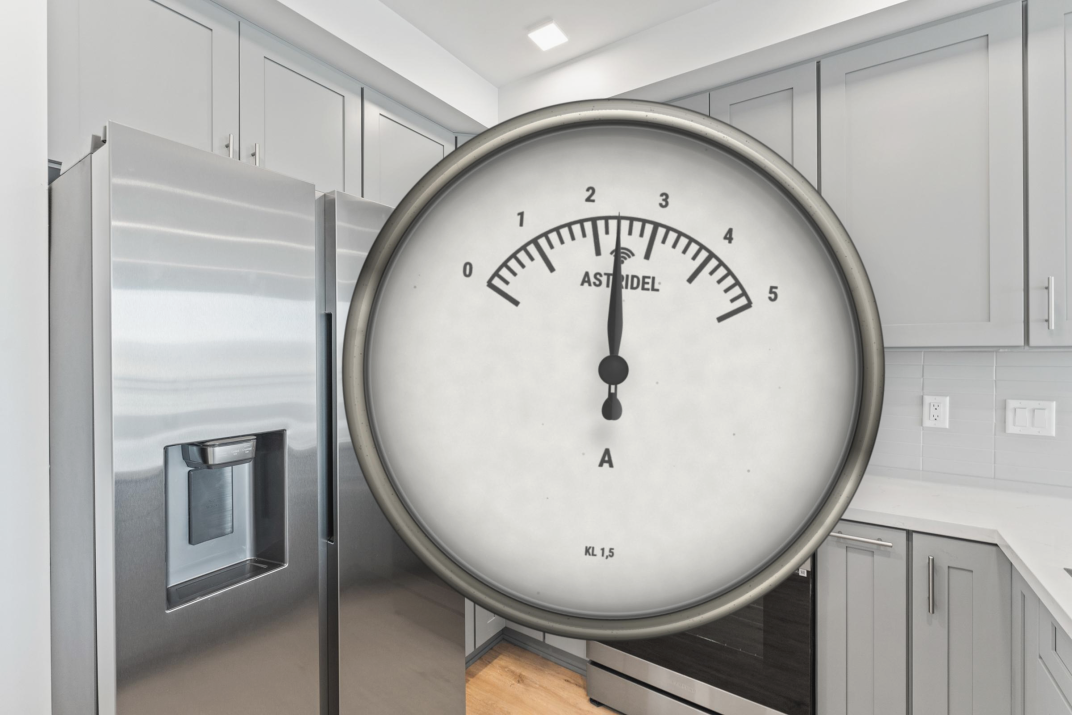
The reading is 2.4 A
